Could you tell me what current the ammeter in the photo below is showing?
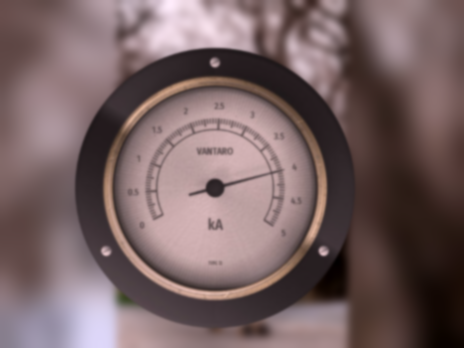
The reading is 4 kA
